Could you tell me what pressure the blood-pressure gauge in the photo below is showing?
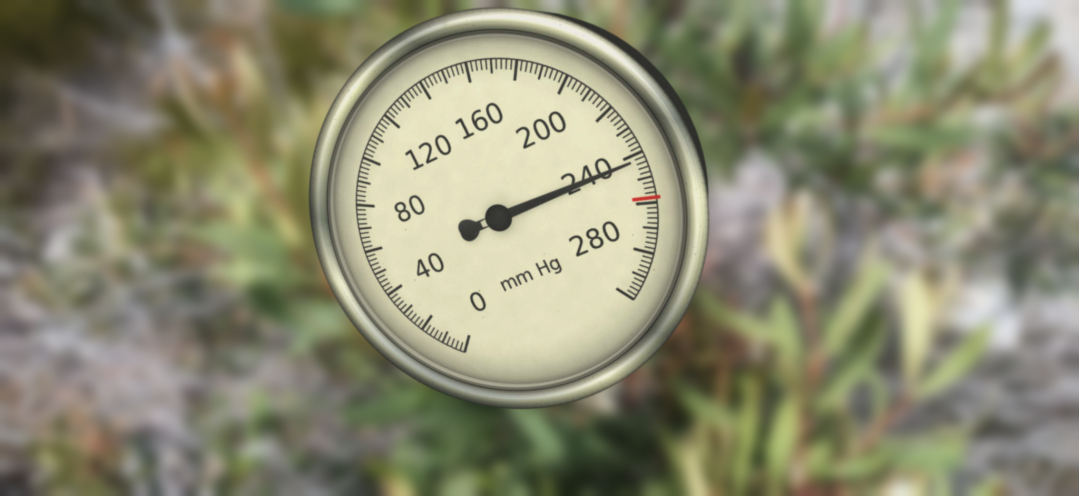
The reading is 242 mmHg
